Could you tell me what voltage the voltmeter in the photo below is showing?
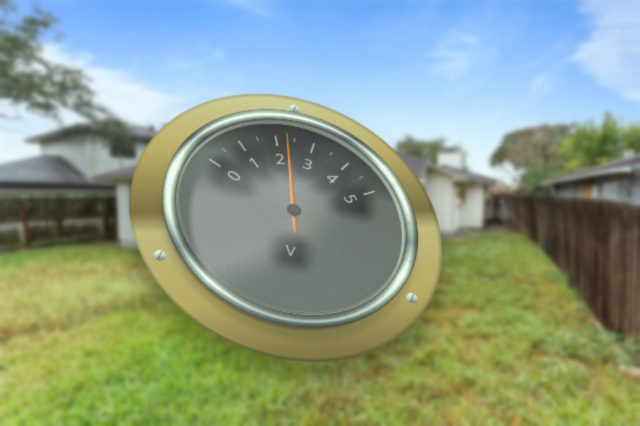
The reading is 2.25 V
